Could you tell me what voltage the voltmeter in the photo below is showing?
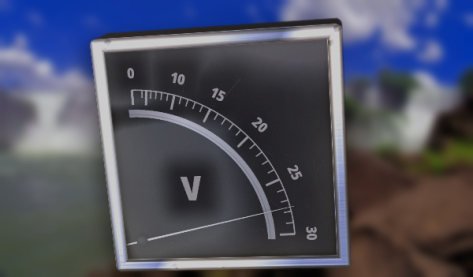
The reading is 27.5 V
